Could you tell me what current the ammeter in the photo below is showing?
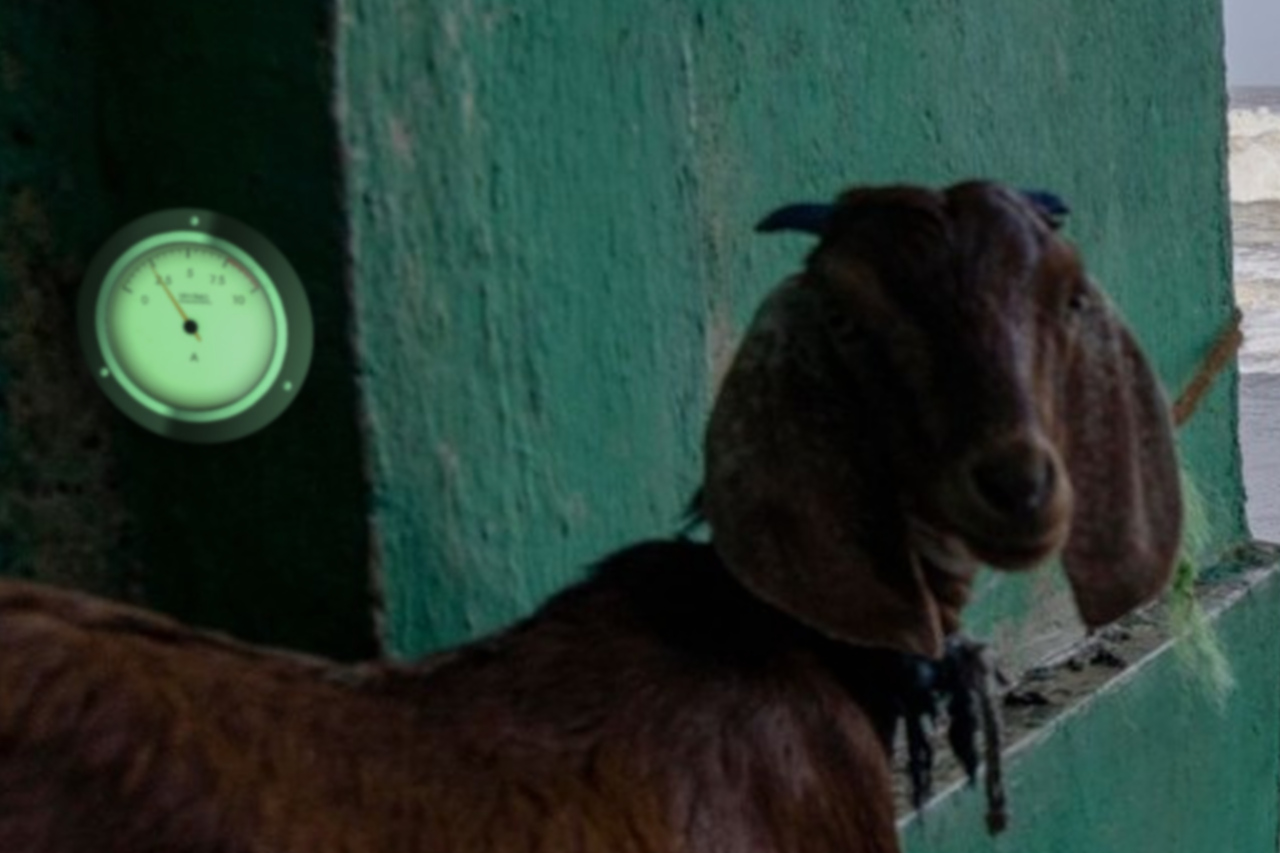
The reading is 2.5 A
